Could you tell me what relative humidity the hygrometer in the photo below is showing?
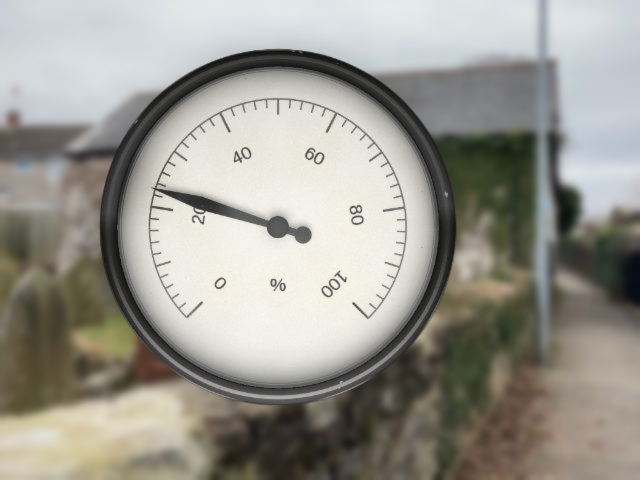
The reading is 23 %
